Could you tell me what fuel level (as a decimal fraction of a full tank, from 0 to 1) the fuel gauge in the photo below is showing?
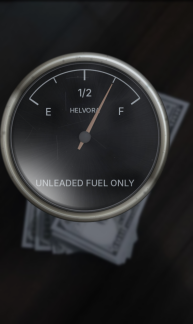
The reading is 0.75
